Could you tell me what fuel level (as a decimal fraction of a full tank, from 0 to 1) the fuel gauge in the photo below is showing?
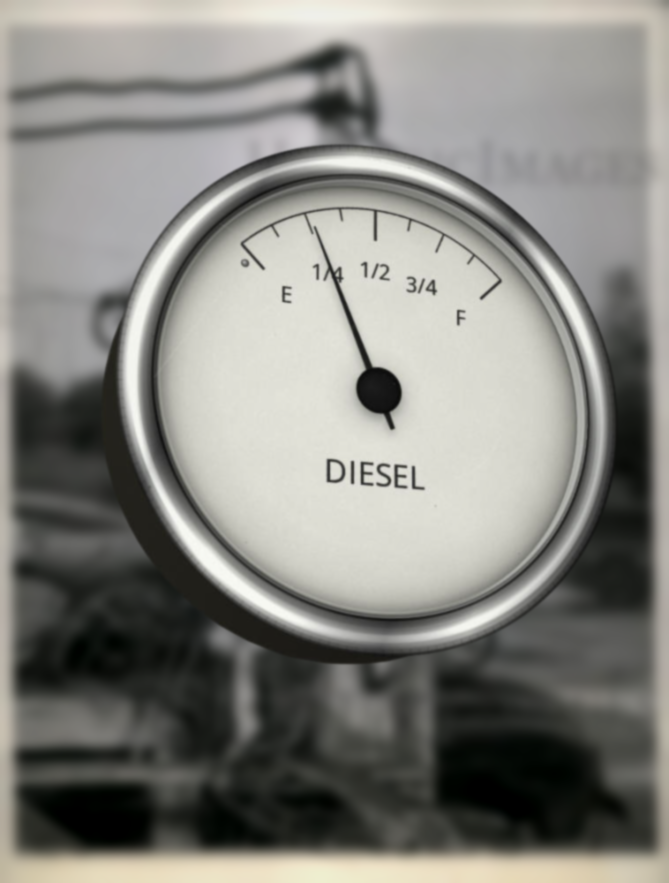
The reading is 0.25
